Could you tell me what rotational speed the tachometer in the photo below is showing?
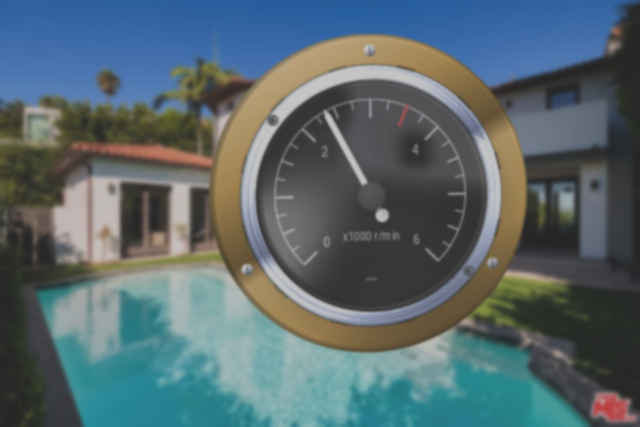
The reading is 2375 rpm
